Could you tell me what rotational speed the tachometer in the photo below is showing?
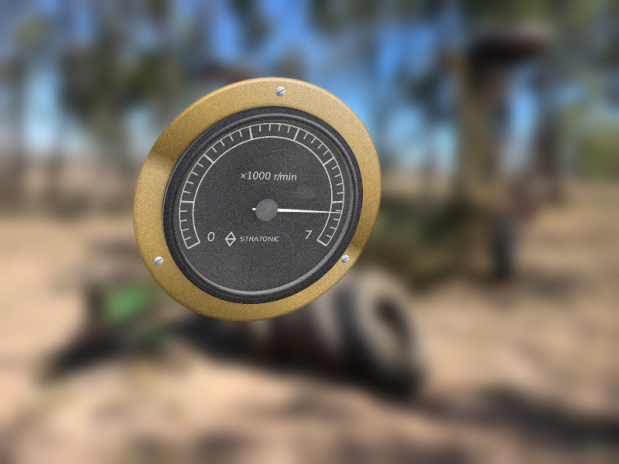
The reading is 6200 rpm
